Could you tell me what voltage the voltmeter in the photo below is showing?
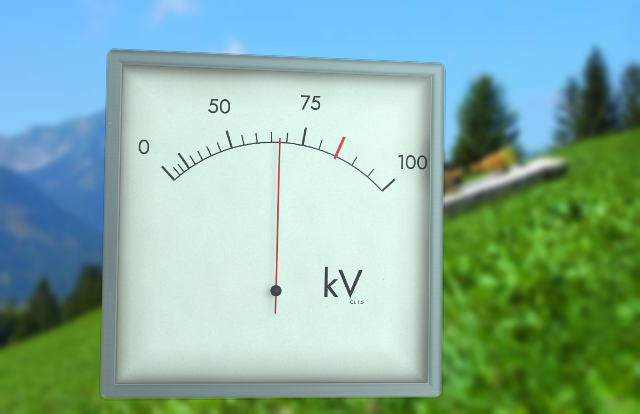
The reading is 67.5 kV
